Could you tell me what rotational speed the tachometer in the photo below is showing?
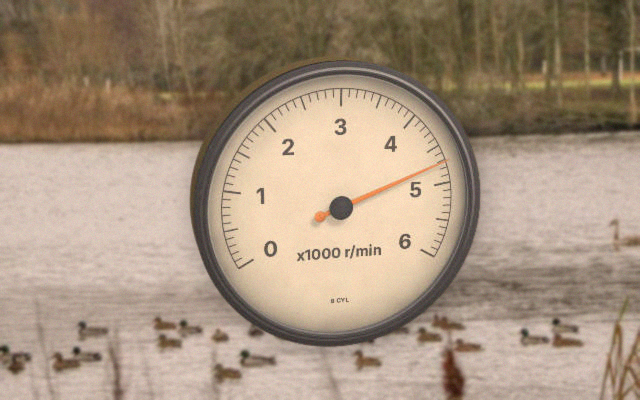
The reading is 4700 rpm
